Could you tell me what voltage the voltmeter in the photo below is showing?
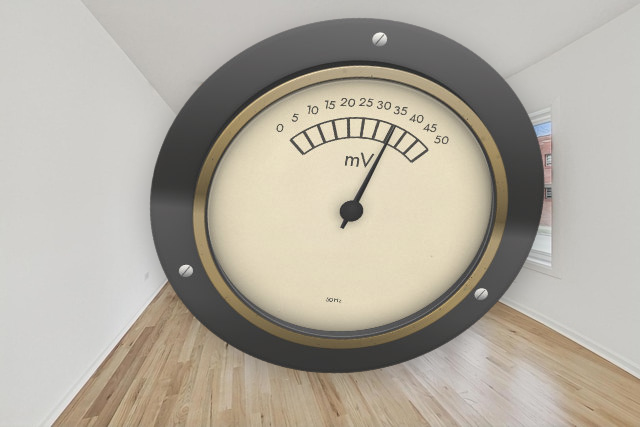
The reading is 35 mV
